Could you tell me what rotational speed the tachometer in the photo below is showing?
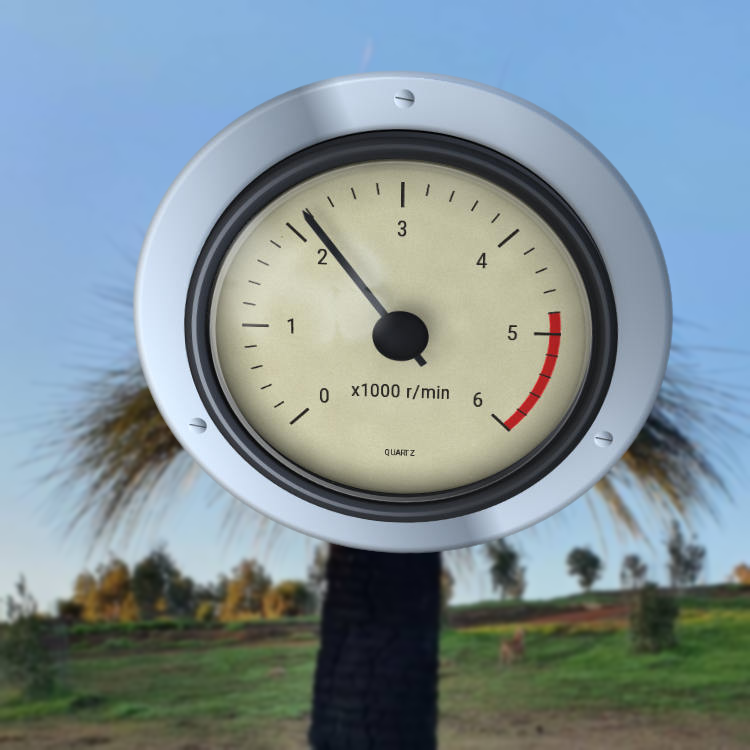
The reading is 2200 rpm
